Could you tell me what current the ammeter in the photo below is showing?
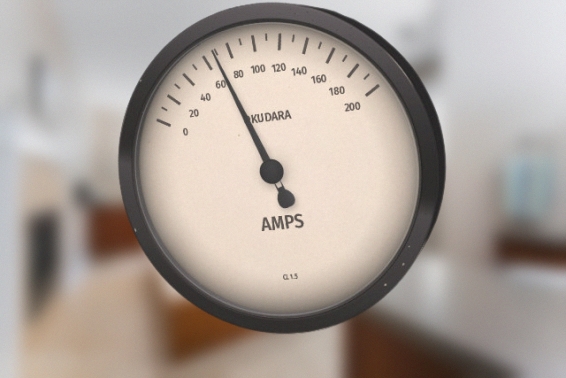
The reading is 70 A
